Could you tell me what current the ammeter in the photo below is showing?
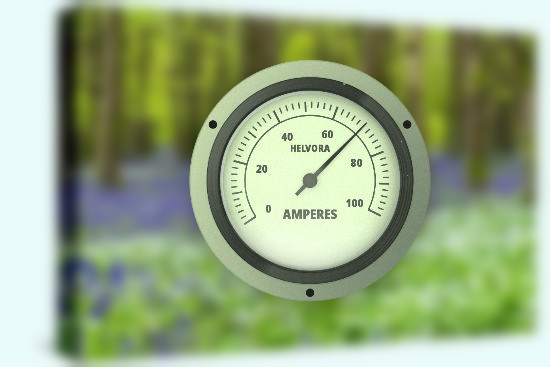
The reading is 70 A
